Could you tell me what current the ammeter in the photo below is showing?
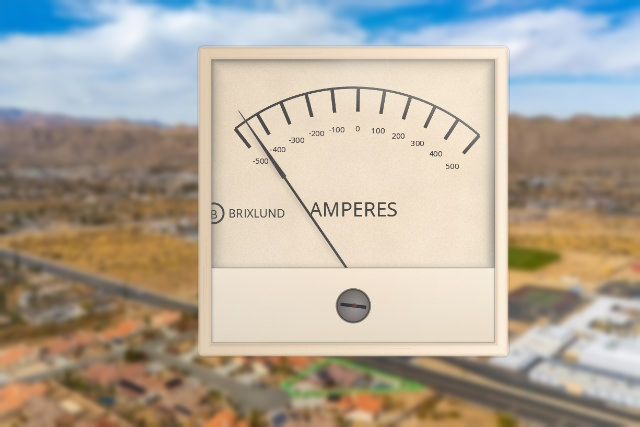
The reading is -450 A
